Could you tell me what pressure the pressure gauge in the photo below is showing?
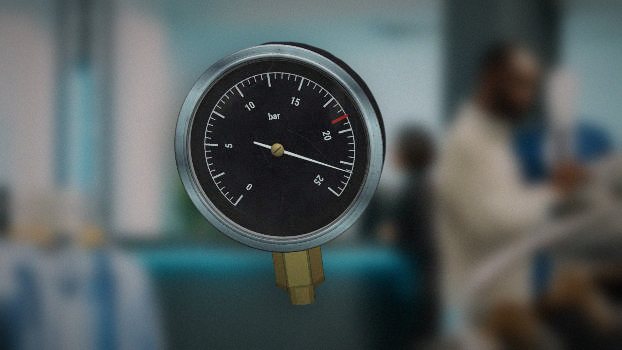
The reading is 23 bar
